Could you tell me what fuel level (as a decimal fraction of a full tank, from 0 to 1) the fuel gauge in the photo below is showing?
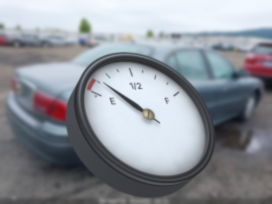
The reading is 0.125
